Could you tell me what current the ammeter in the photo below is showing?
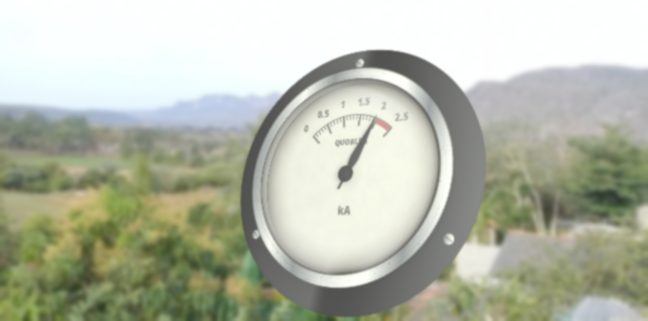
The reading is 2 kA
